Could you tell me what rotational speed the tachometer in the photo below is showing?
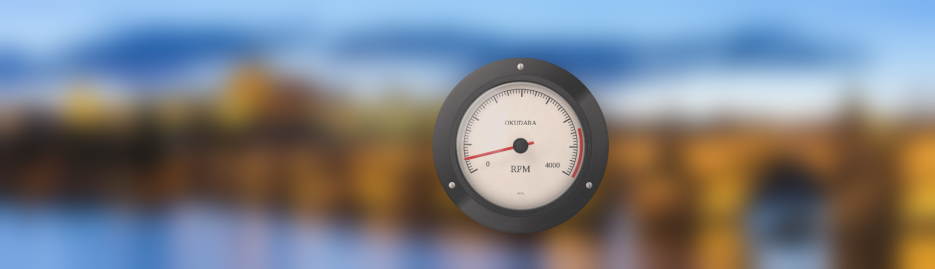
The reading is 250 rpm
